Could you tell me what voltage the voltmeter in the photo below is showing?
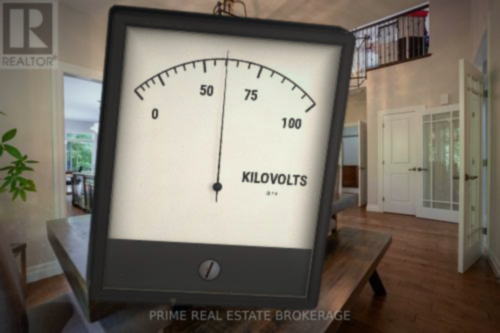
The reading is 60 kV
